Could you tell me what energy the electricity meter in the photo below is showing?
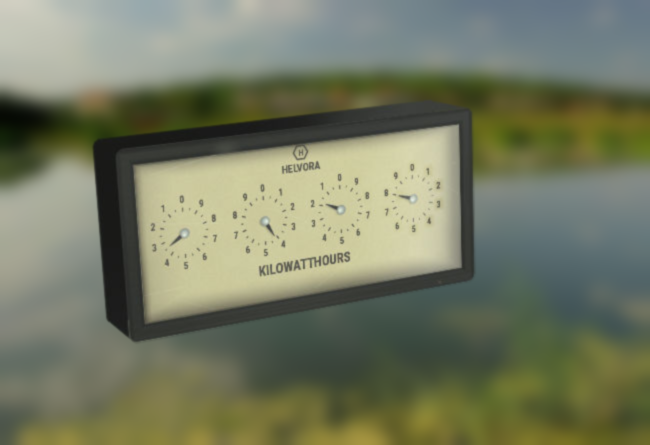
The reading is 3418 kWh
